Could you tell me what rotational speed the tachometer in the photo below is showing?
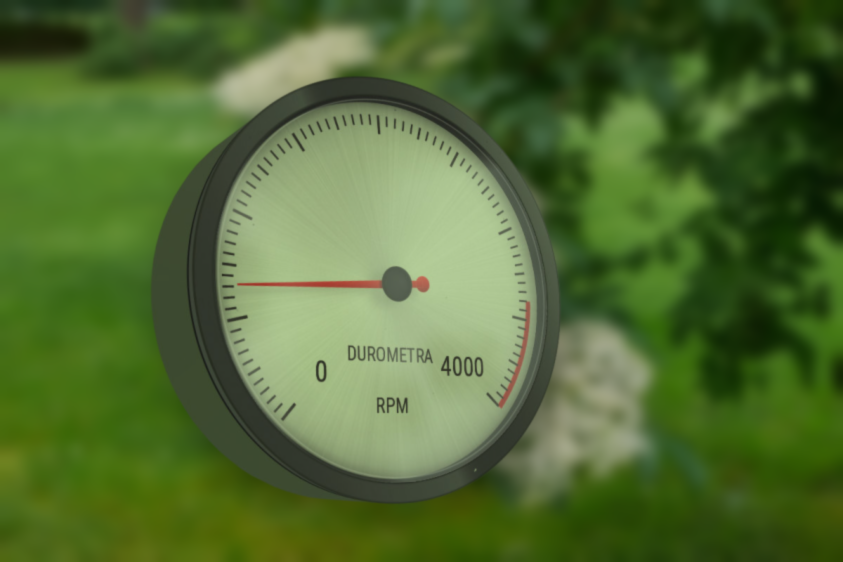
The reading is 650 rpm
